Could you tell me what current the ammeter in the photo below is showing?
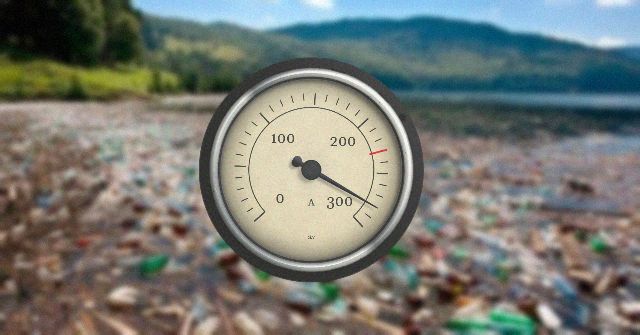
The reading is 280 A
